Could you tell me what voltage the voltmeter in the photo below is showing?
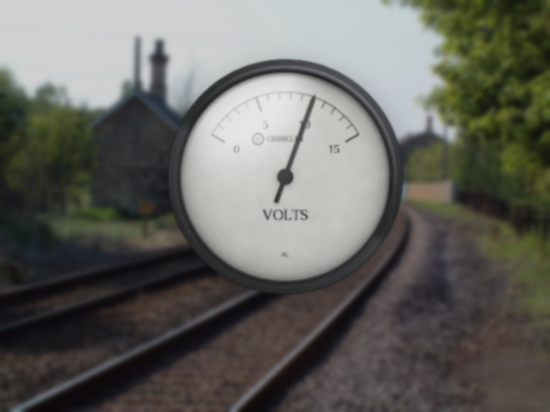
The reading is 10 V
